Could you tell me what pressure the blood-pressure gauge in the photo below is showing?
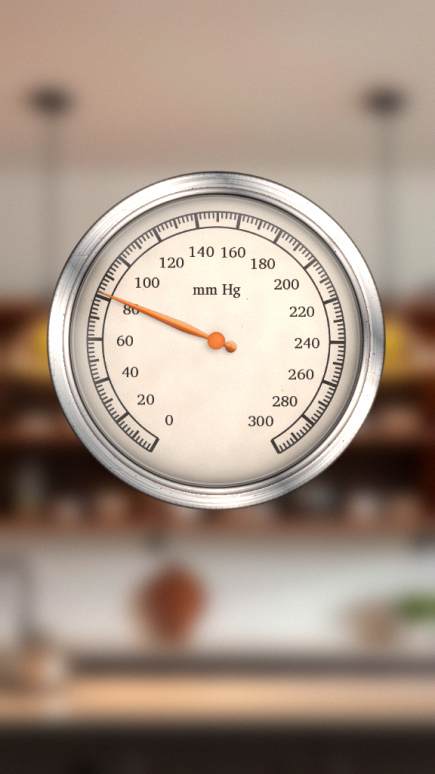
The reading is 82 mmHg
